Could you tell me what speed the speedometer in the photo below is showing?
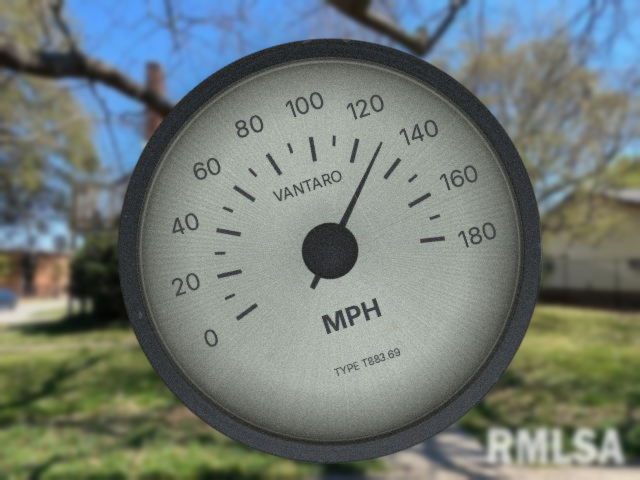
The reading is 130 mph
